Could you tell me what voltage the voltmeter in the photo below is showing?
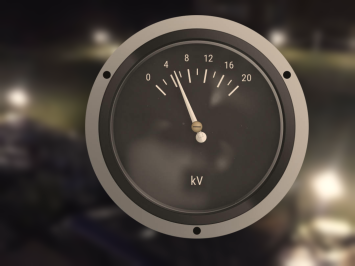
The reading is 5 kV
